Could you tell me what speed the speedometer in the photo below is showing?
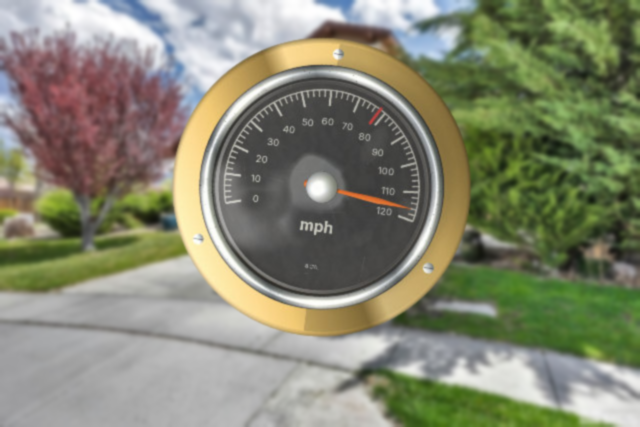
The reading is 116 mph
